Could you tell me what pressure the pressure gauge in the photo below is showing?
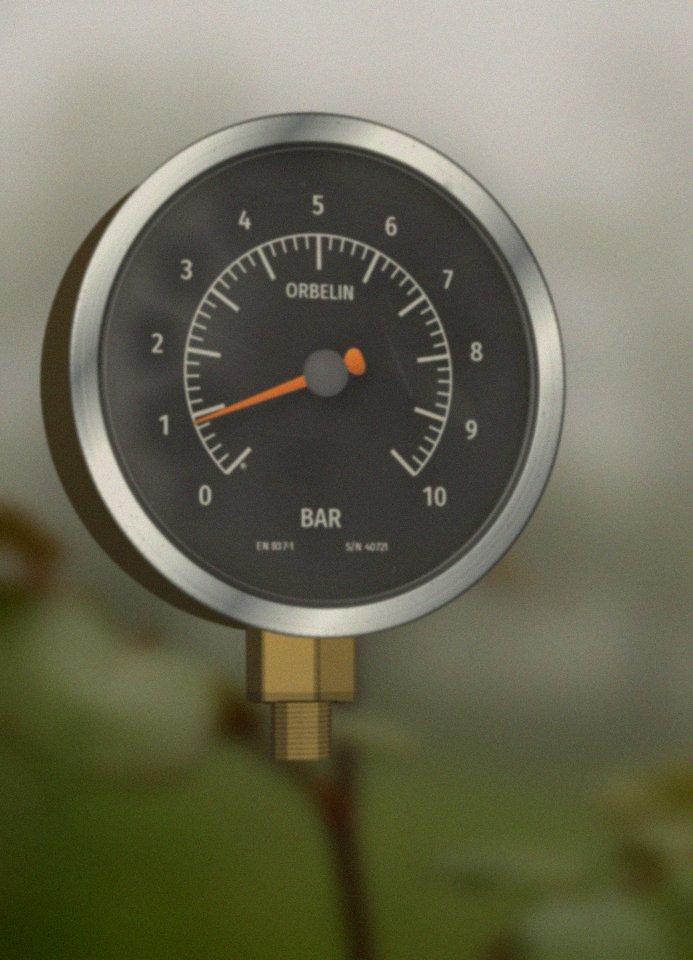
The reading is 0.9 bar
